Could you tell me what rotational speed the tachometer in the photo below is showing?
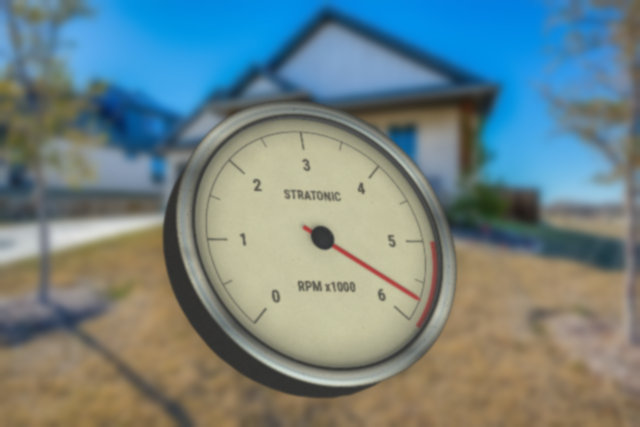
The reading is 5750 rpm
